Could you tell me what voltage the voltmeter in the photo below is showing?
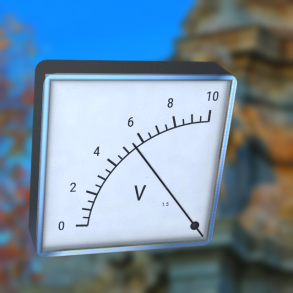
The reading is 5.5 V
